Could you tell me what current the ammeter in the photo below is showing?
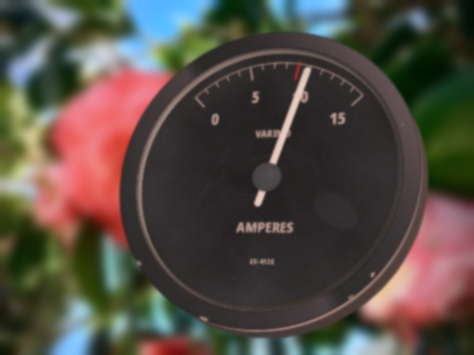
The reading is 10 A
